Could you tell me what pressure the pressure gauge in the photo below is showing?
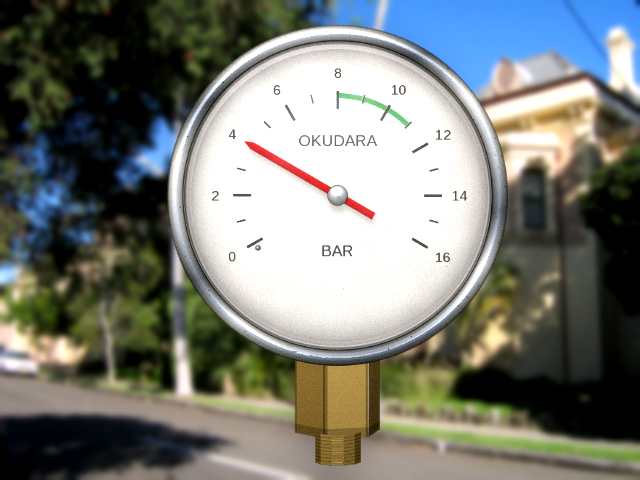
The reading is 4 bar
